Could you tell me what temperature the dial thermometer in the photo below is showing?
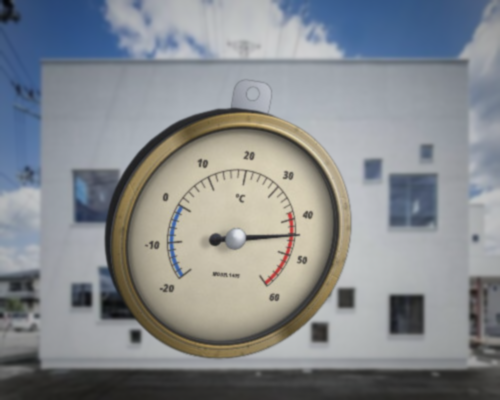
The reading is 44 °C
